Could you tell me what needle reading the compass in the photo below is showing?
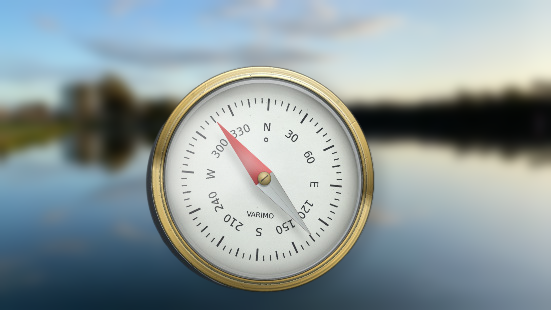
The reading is 315 °
